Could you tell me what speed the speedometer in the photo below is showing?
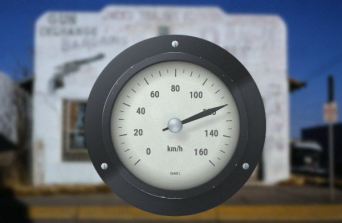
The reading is 120 km/h
